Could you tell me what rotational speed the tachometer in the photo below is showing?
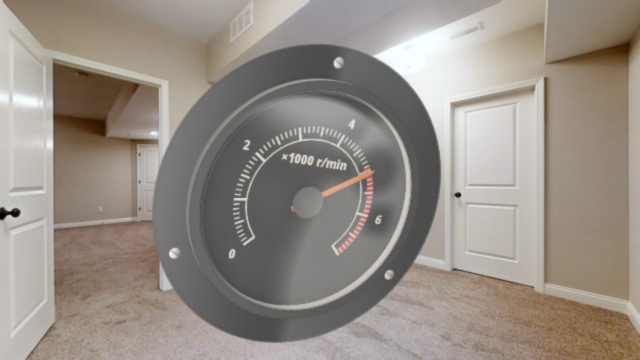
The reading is 5000 rpm
